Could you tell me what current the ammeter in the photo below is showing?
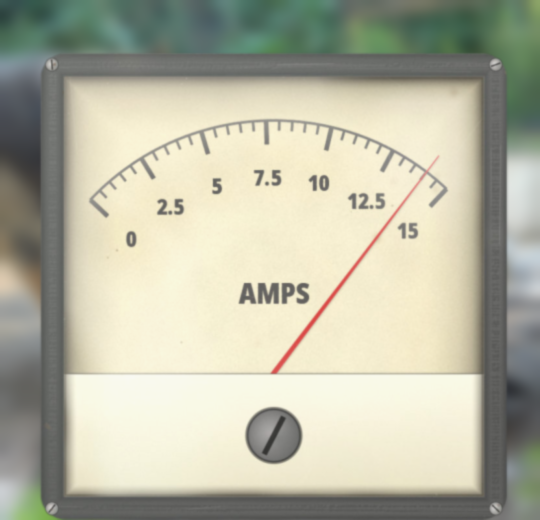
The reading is 14 A
